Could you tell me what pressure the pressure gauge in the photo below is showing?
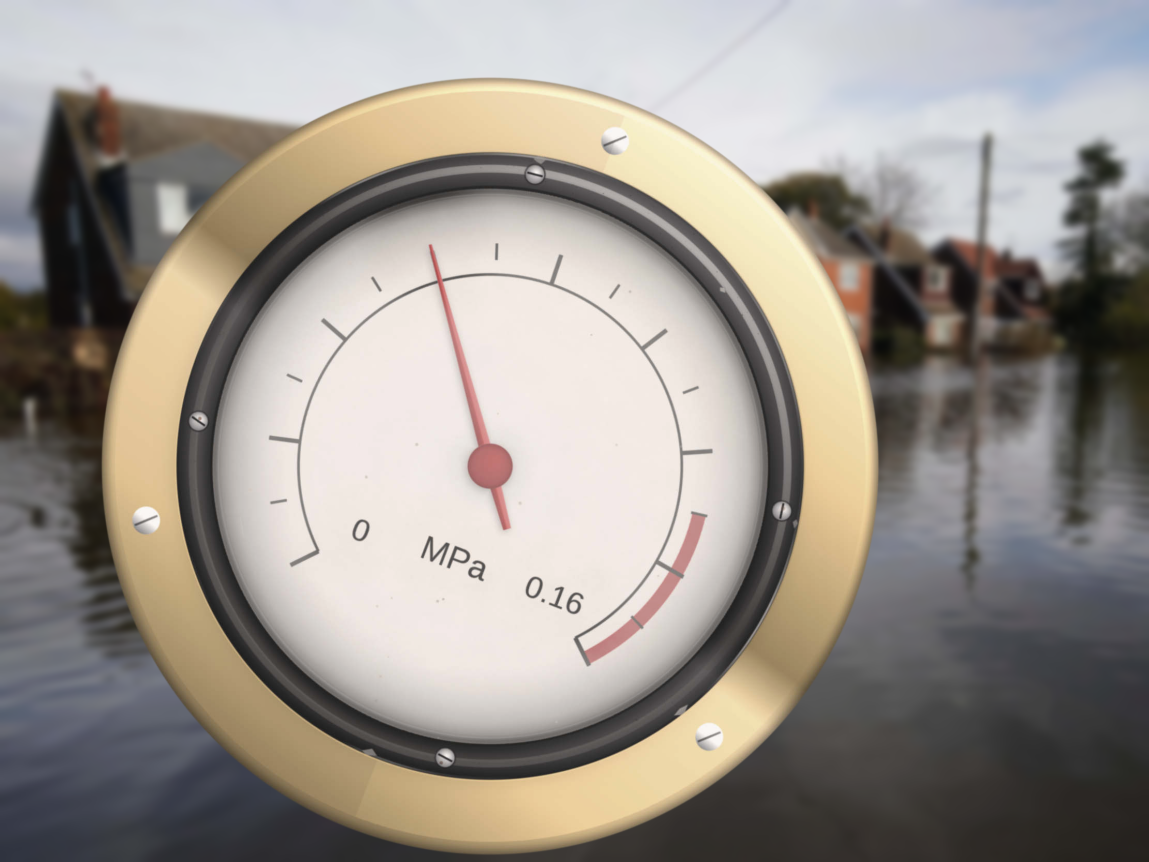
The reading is 0.06 MPa
